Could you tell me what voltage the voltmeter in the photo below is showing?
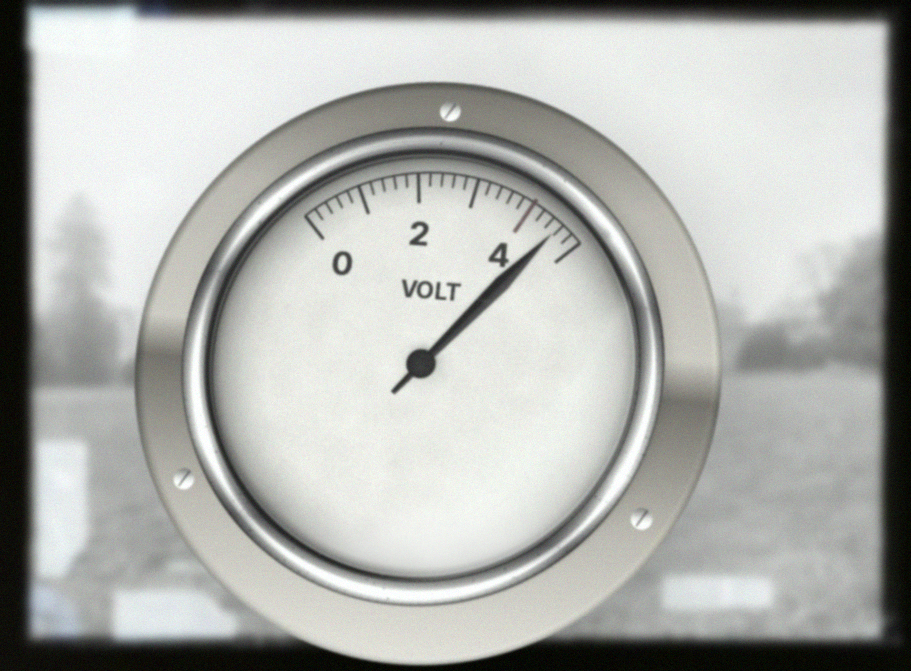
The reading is 4.6 V
